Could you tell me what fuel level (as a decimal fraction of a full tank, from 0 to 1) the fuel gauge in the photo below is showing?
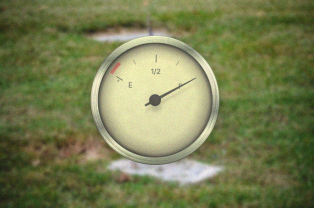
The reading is 1
